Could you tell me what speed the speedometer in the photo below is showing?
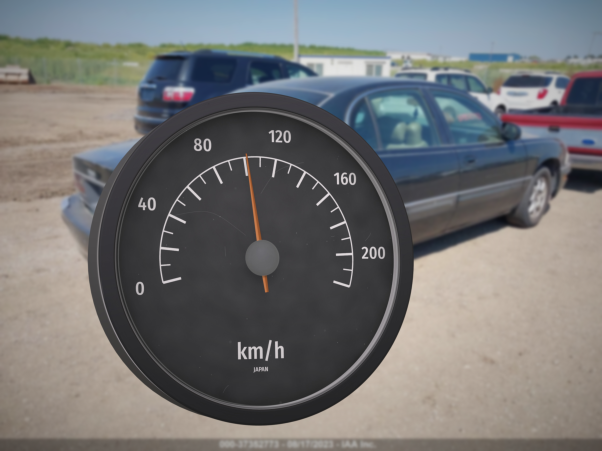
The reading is 100 km/h
